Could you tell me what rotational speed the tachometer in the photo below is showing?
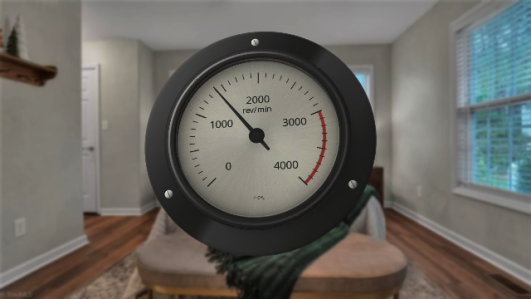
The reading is 1400 rpm
